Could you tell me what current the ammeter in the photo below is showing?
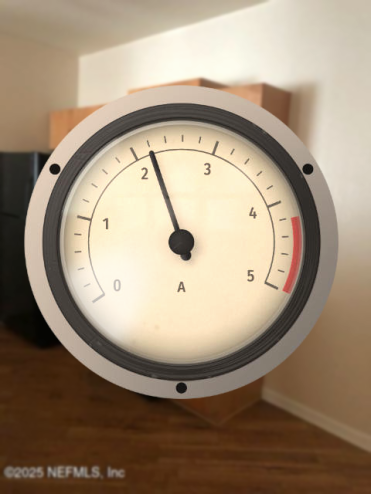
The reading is 2.2 A
